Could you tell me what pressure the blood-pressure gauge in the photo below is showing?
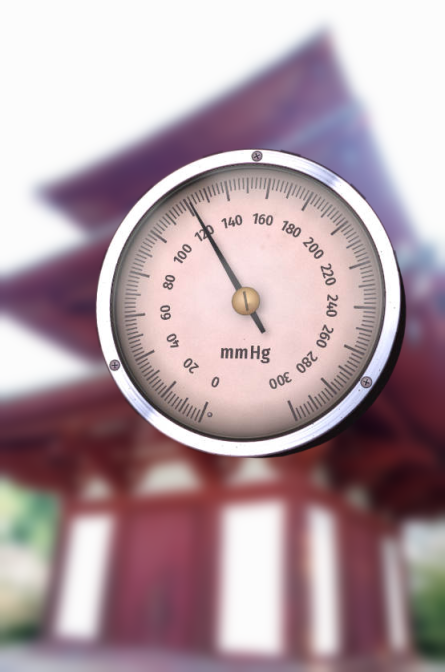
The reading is 122 mmHg
